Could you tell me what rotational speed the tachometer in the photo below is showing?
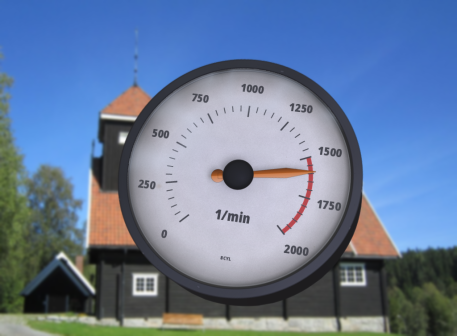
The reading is 1600 rpm
